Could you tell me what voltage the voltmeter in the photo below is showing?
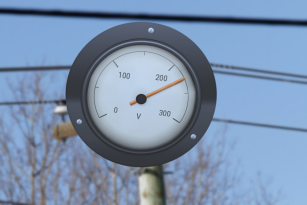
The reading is 225 V
